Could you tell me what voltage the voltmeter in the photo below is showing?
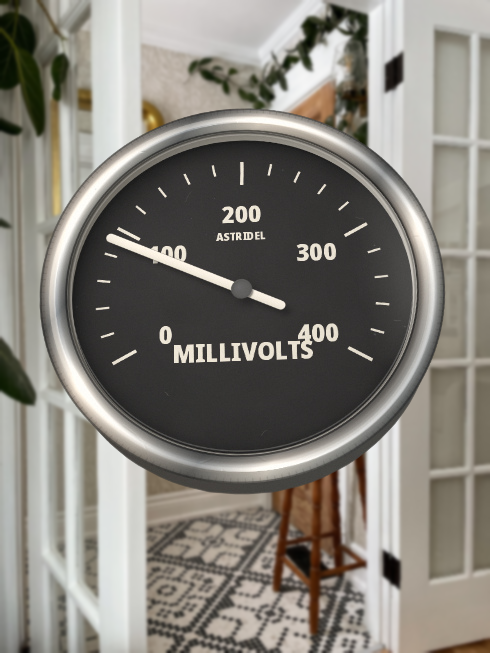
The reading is 90 mV
